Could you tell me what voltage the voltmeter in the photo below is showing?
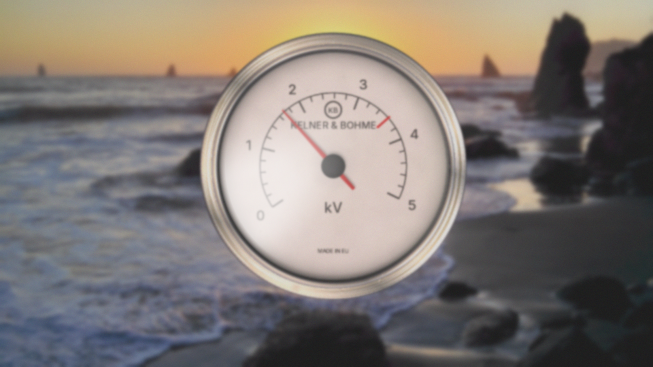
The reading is 1.7 kV
